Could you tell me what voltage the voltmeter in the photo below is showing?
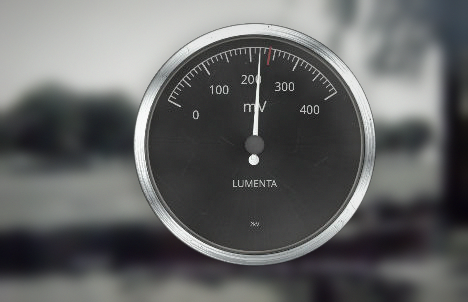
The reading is 220 mV
